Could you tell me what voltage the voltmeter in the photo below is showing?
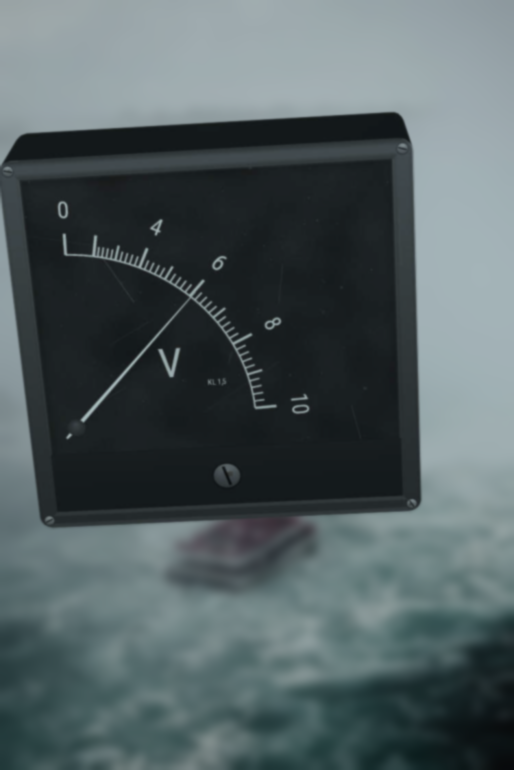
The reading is 6 V
